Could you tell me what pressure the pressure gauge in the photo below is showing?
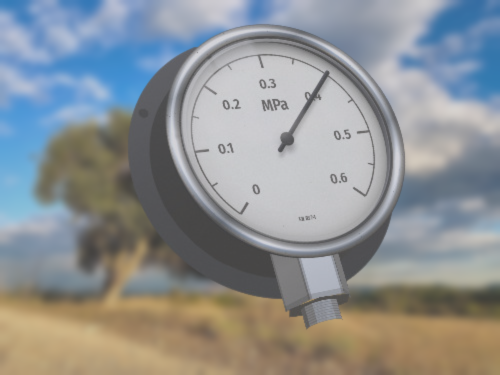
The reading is 0.4 MPa
